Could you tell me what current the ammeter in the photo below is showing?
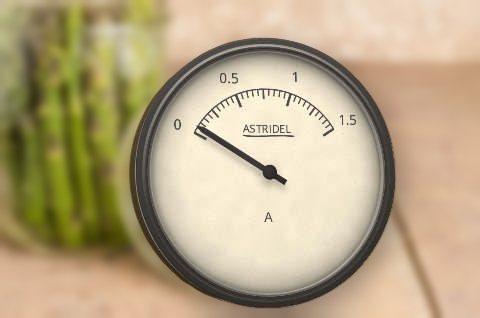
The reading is 0.05 A
